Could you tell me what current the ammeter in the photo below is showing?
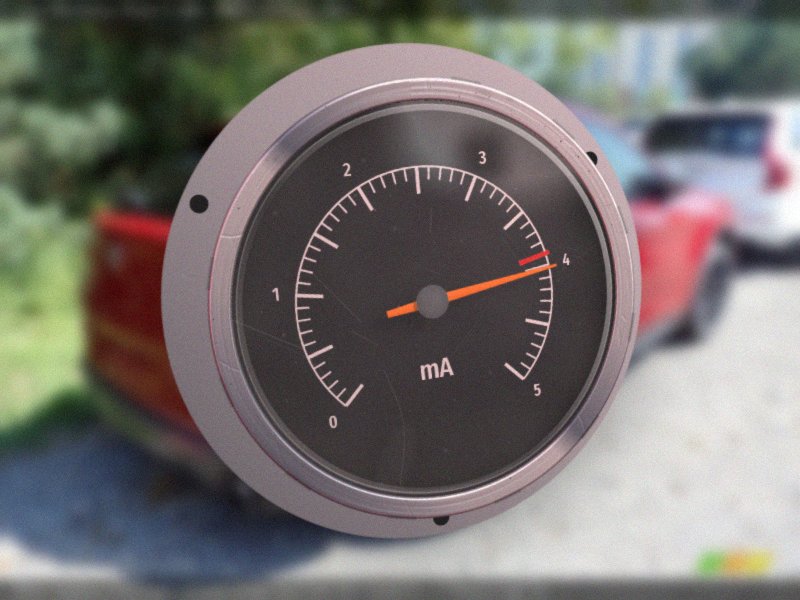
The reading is 4 mA
